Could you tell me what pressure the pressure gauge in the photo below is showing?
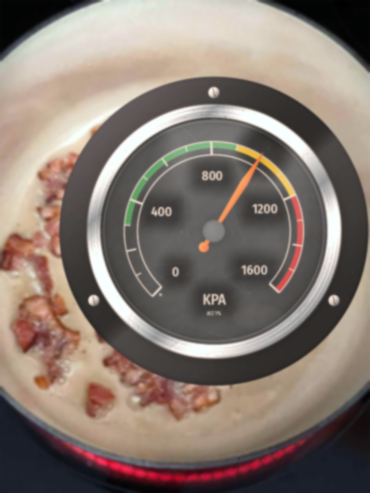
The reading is 1000 kPa
